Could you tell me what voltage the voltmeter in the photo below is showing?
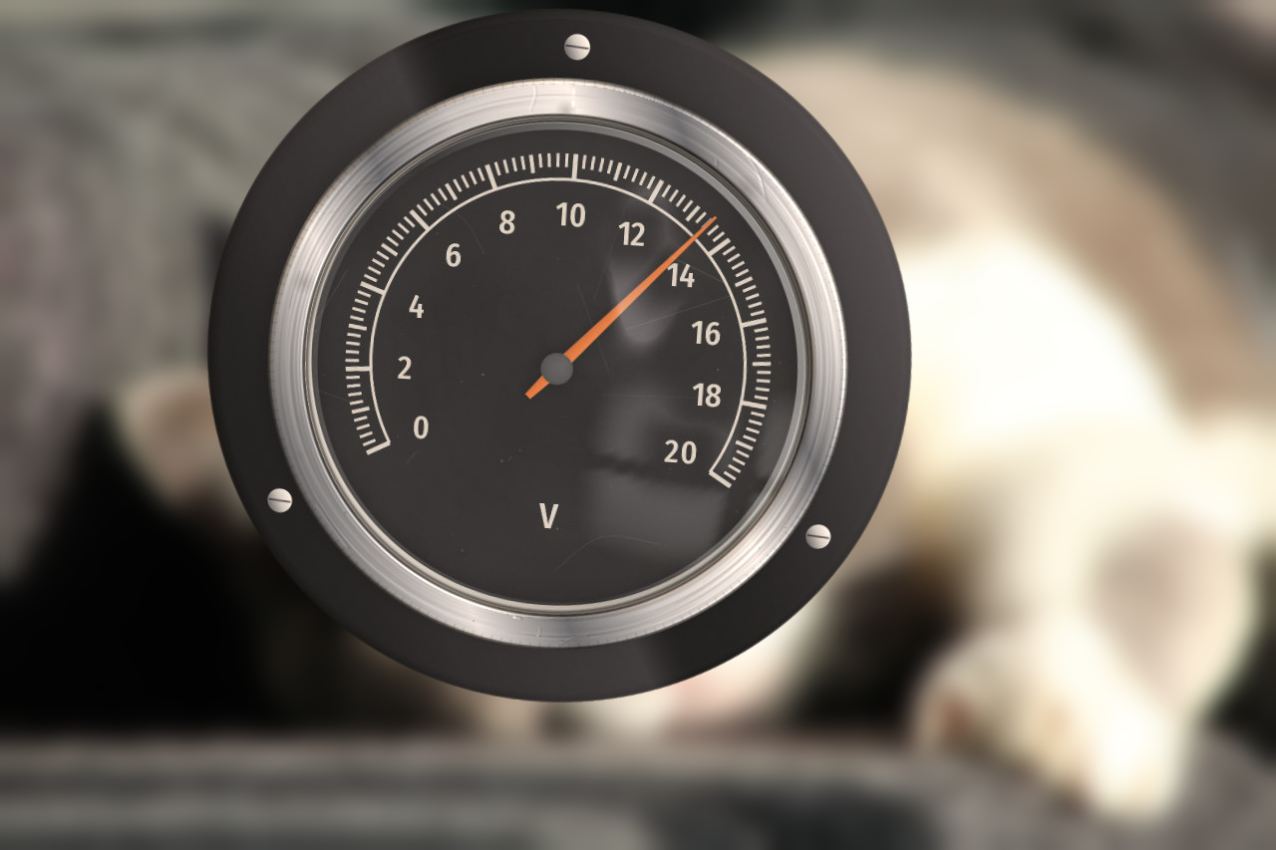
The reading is 13.4 V
